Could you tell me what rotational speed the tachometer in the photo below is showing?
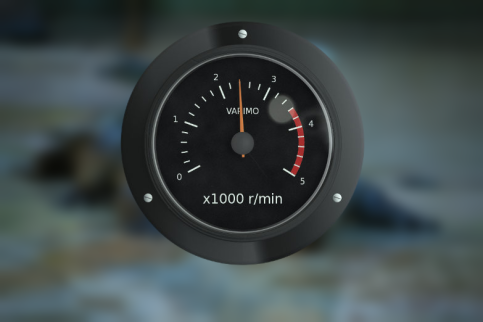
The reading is 2400 rpm
